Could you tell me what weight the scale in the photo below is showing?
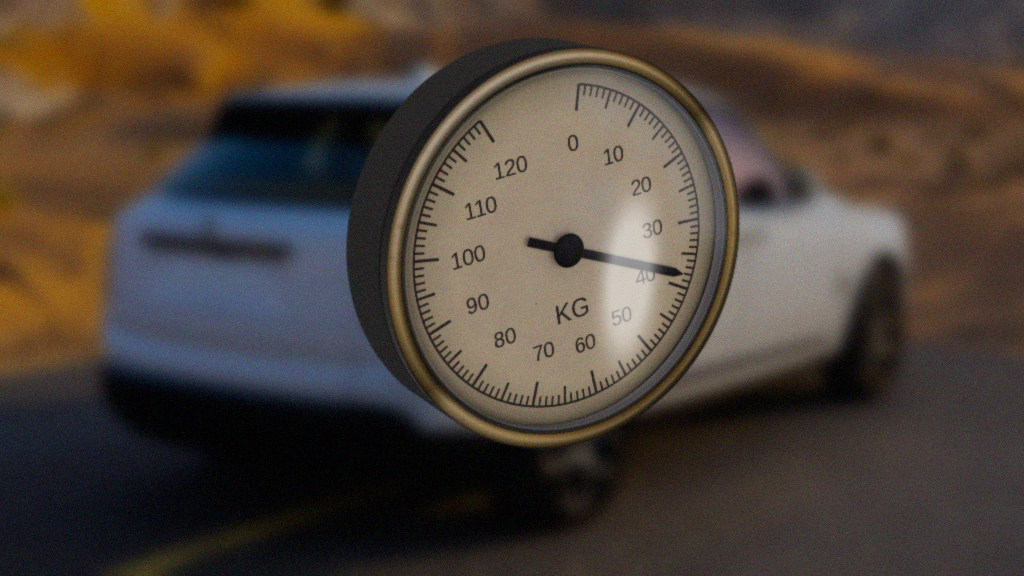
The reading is 38 kg
